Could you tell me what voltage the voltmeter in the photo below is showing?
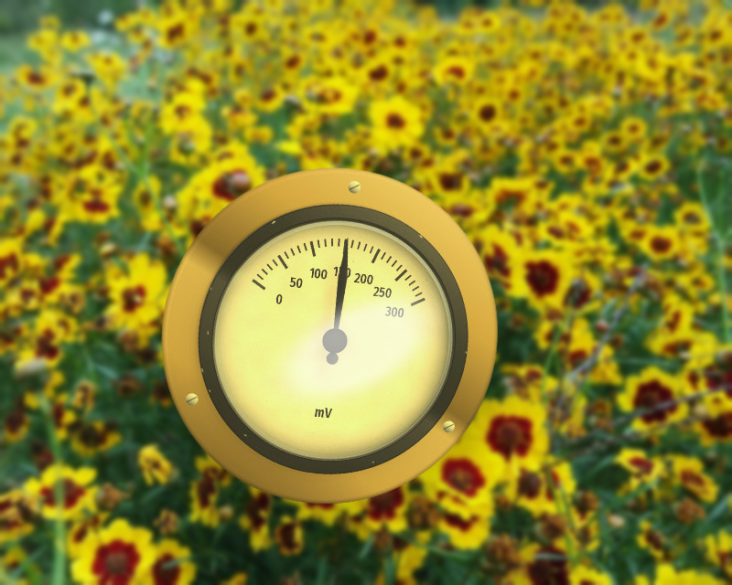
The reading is 150 mV
